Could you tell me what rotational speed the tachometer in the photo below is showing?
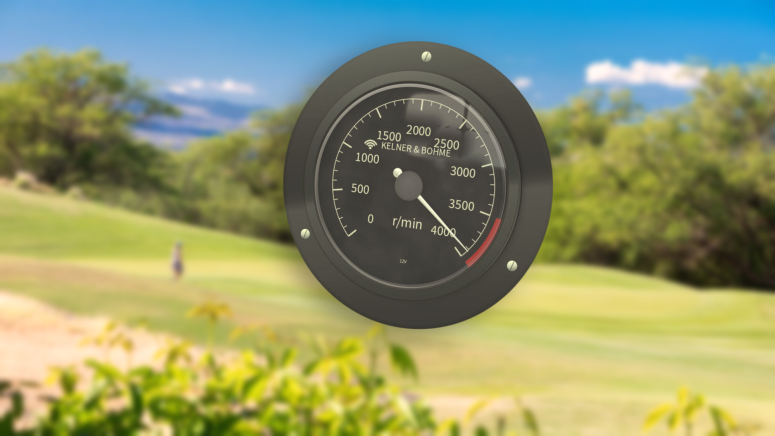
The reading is 3900 rpm
